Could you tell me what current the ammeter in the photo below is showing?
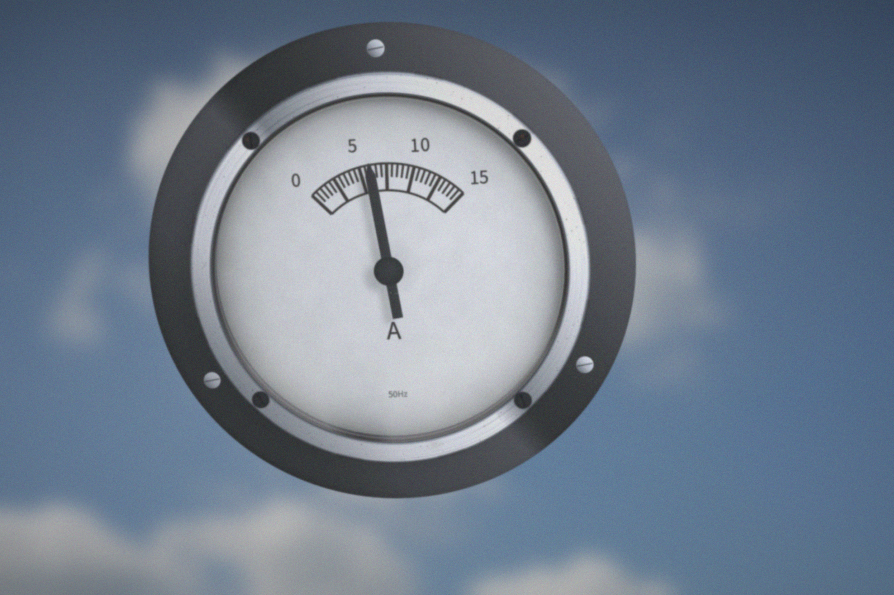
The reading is 6 A
